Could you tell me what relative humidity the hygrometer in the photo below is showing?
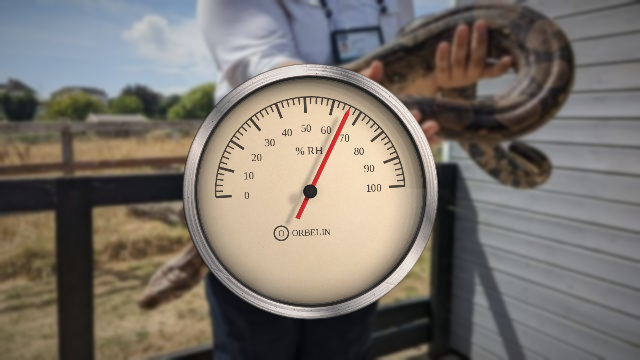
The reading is 66 %
